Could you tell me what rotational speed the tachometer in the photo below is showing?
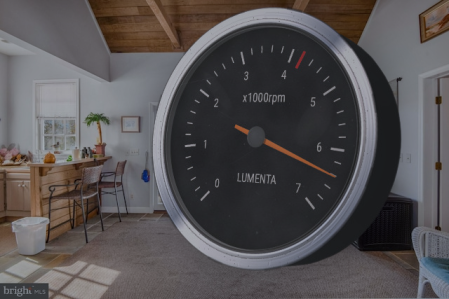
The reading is 6400 rpm
